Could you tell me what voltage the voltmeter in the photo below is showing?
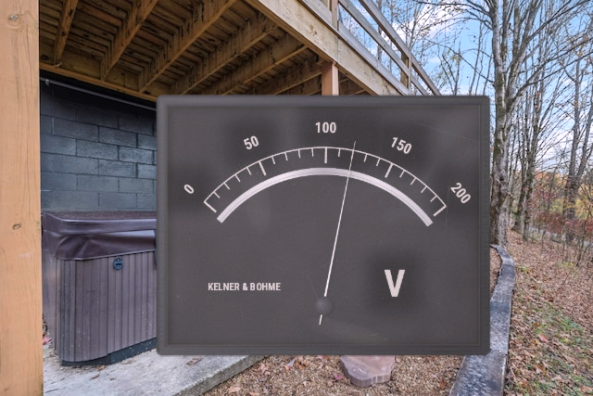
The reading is 120 V
